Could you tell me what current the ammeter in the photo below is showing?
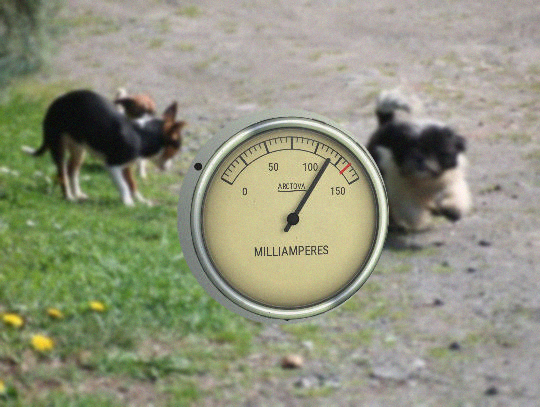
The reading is 115 mA
